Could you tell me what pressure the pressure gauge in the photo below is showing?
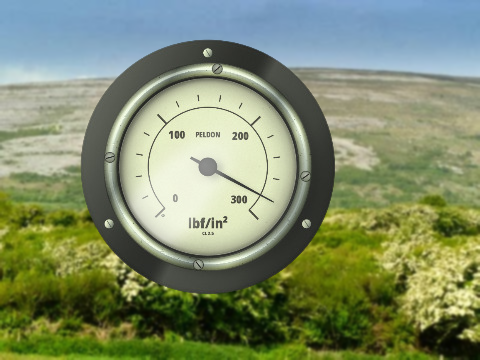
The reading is 280 psi
